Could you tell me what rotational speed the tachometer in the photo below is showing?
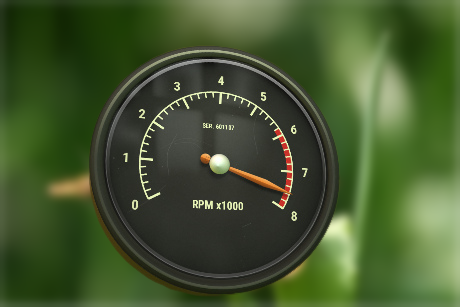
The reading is 7600 rpm
